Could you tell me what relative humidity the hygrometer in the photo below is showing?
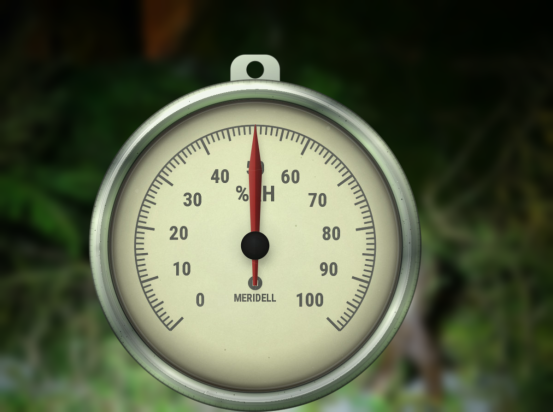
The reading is 50 %
